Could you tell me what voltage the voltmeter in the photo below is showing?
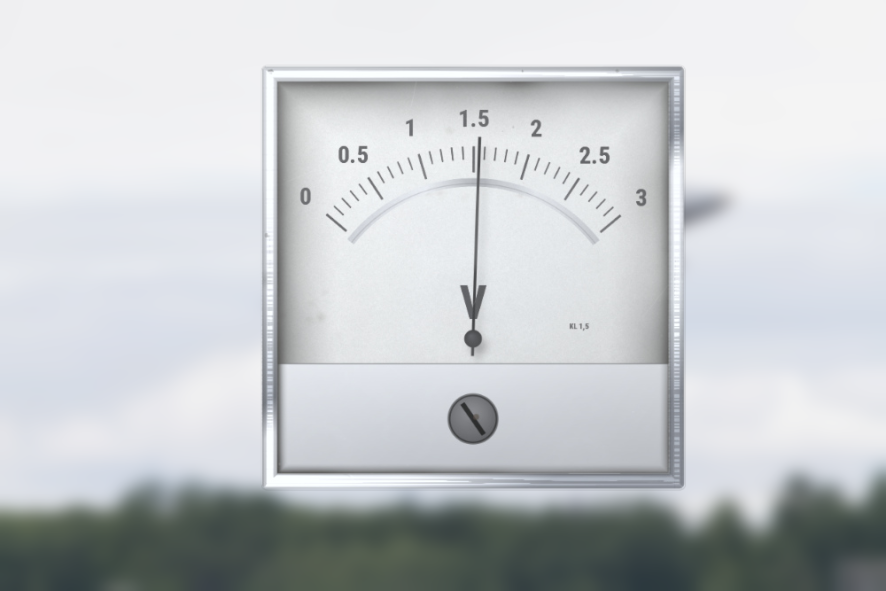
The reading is 1.55 V
